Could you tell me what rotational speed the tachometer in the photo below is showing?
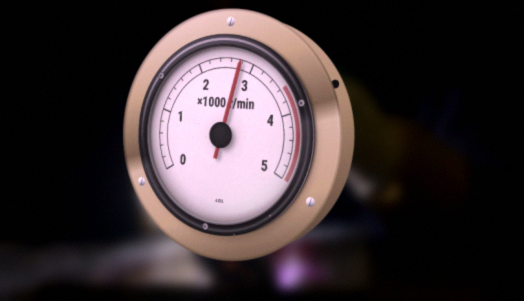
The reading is 2800 rpm
